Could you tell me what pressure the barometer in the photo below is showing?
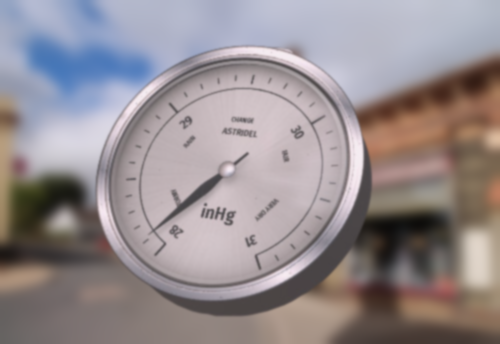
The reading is 28.1 inHg
